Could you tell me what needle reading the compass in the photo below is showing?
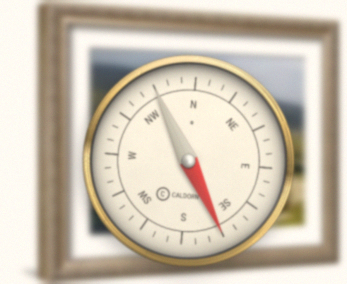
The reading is 150 °
